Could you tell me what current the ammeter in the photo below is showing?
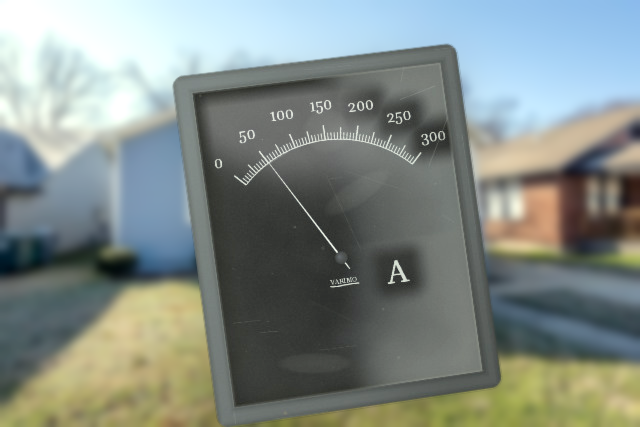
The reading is 50 A
